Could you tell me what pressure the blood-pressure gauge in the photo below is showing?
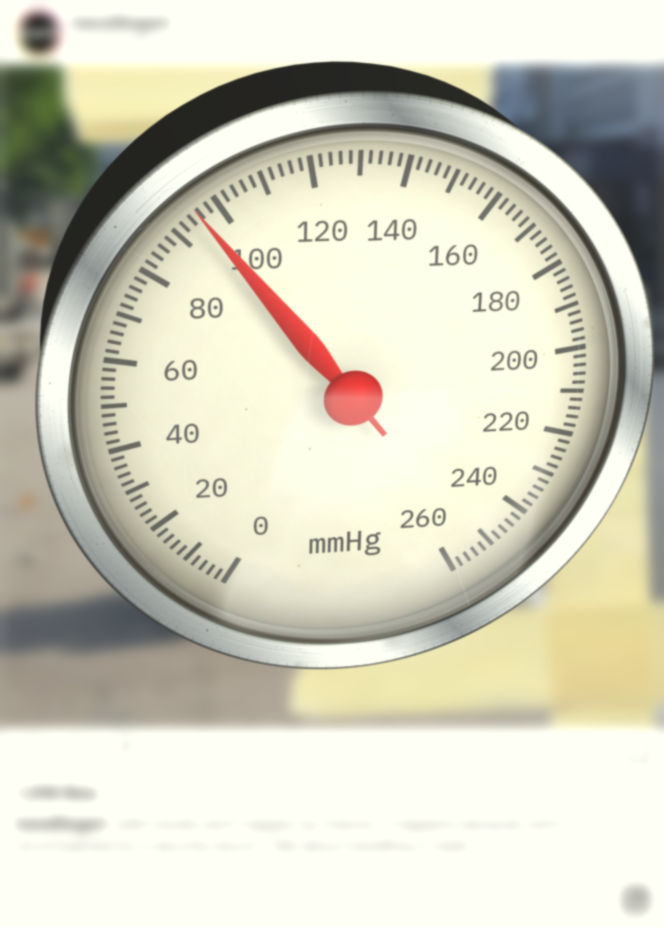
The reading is 96 mmHg
